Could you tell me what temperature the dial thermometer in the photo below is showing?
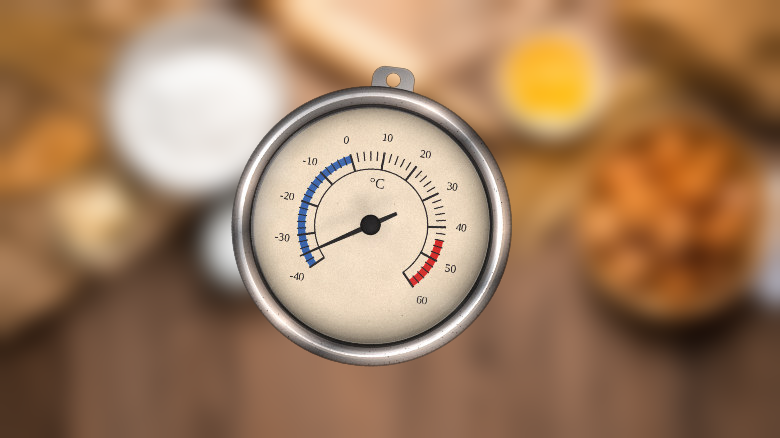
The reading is -36 °C
